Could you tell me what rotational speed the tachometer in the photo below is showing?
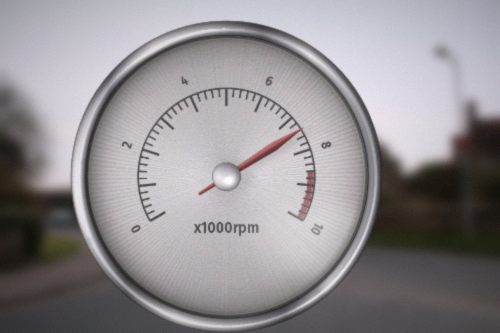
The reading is 7400 rpm
